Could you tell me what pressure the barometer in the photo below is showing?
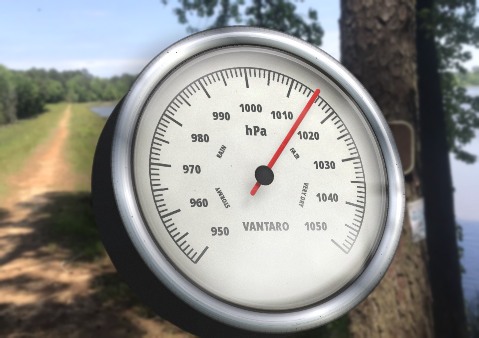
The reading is 1015 hPa
